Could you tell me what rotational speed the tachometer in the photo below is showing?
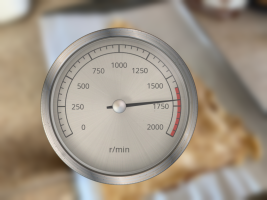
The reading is 1700 rpm
